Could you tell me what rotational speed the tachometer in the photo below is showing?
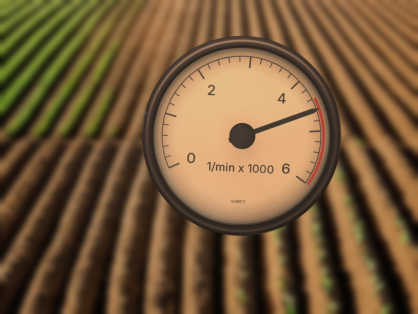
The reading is 4600 rpm
